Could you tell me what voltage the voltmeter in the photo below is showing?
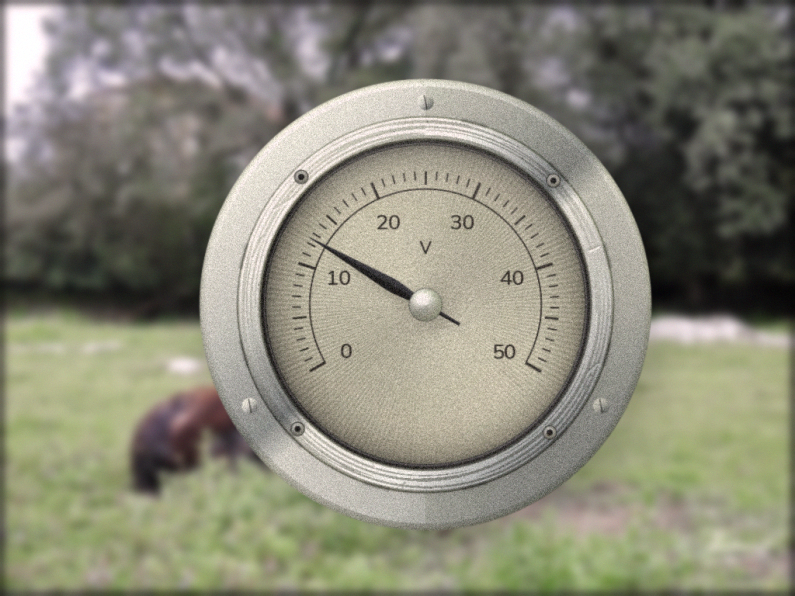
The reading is 12.5 V
